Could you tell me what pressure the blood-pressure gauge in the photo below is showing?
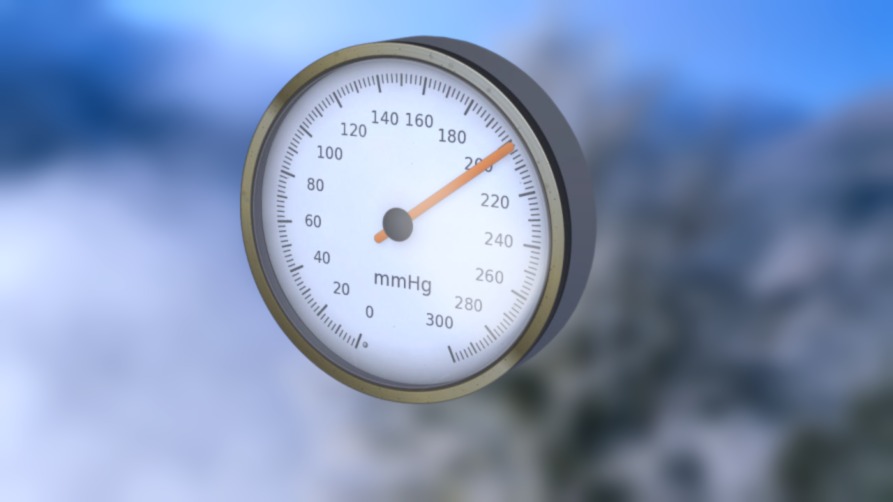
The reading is 202 mmHg
